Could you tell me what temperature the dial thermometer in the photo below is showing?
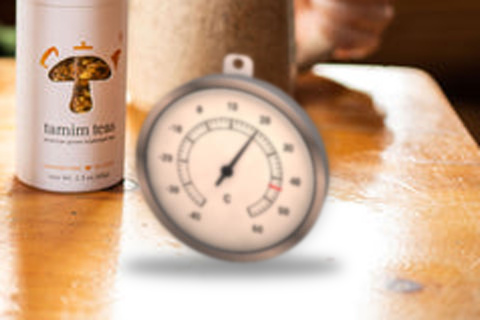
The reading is 20 °C
